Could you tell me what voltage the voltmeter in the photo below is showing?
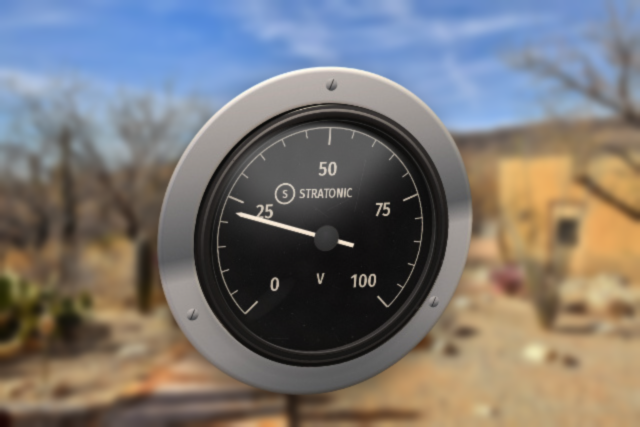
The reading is 22.5 V
